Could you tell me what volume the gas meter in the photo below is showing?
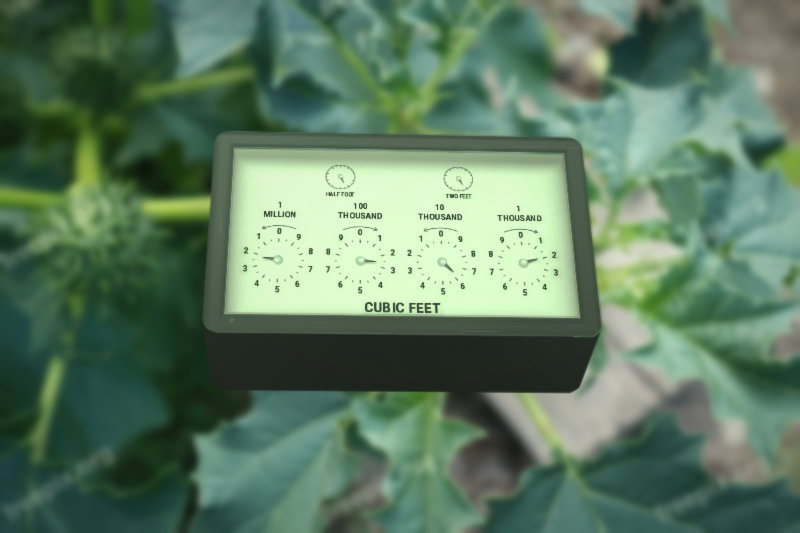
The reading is 226200 ft³
